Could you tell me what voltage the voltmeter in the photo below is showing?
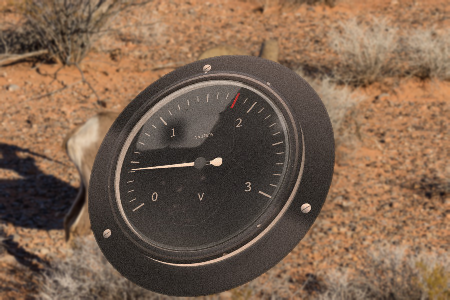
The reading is 0.4 V
